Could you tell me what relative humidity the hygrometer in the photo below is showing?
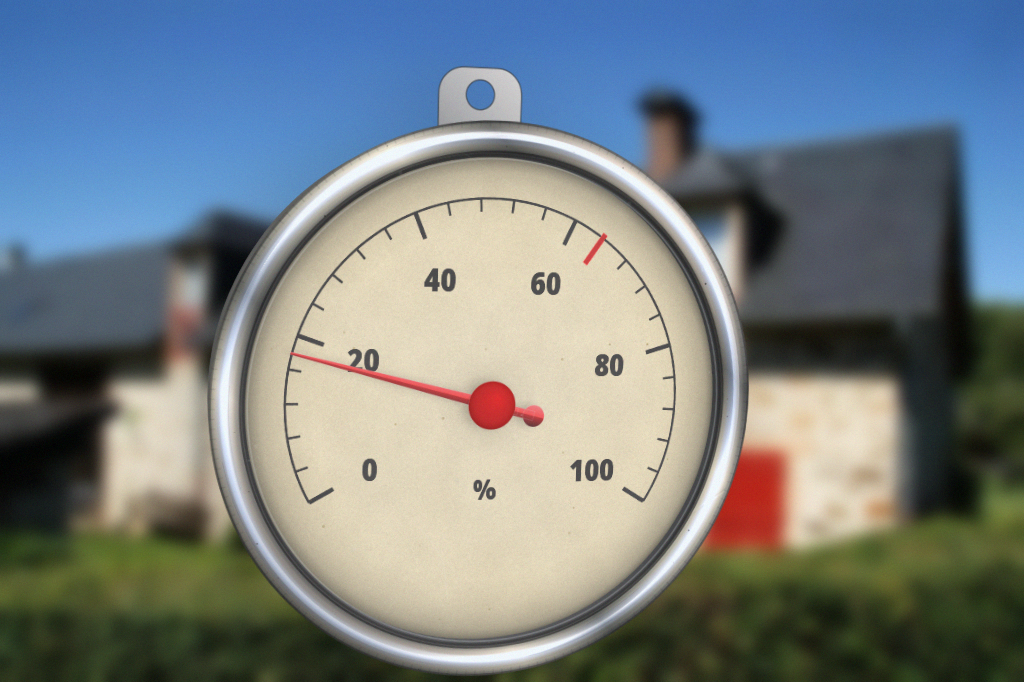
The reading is 18 %
